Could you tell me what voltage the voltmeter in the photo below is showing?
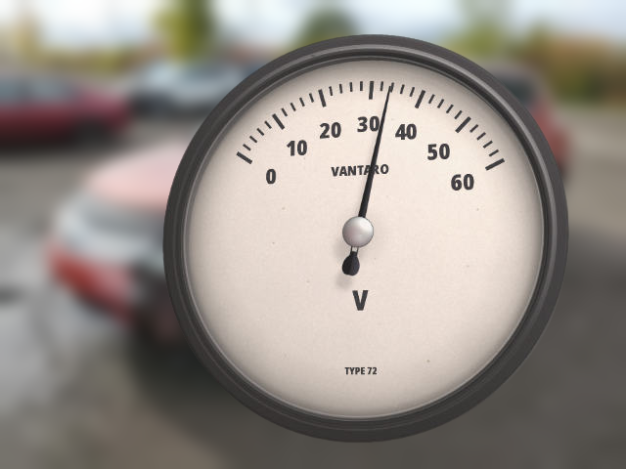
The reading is 34 V
